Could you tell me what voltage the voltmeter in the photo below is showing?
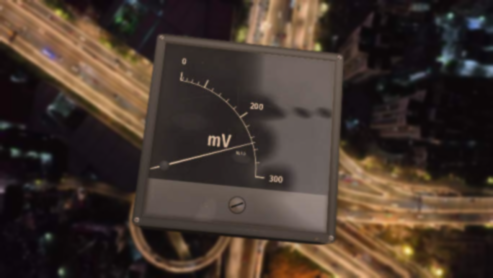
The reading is 250 mV
